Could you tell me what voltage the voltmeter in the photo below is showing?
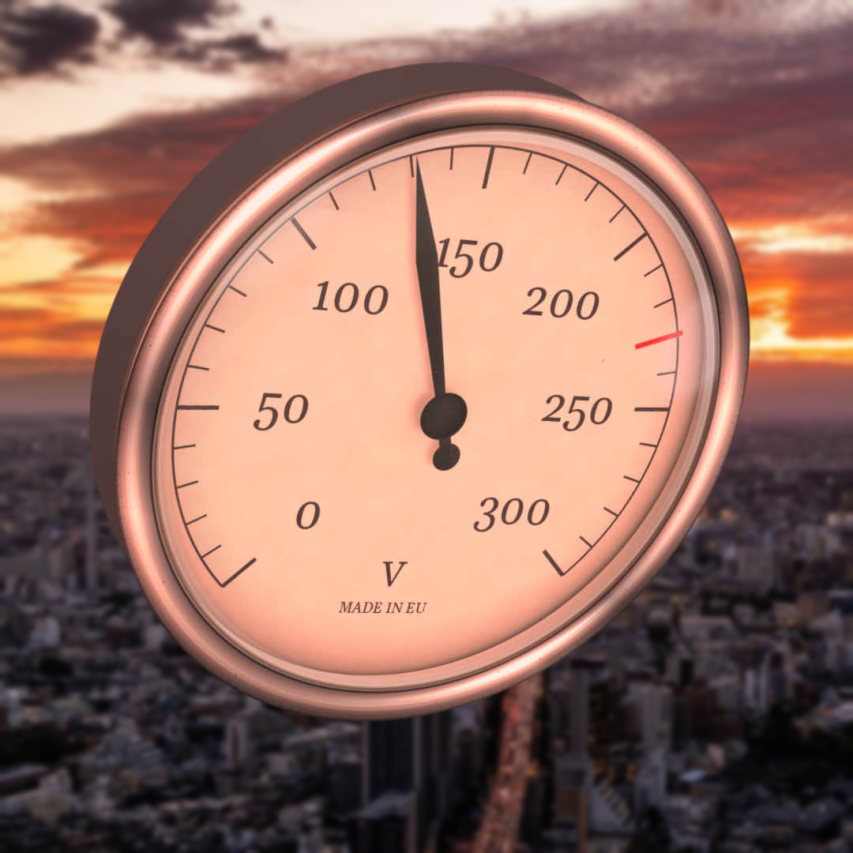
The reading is 130 V
